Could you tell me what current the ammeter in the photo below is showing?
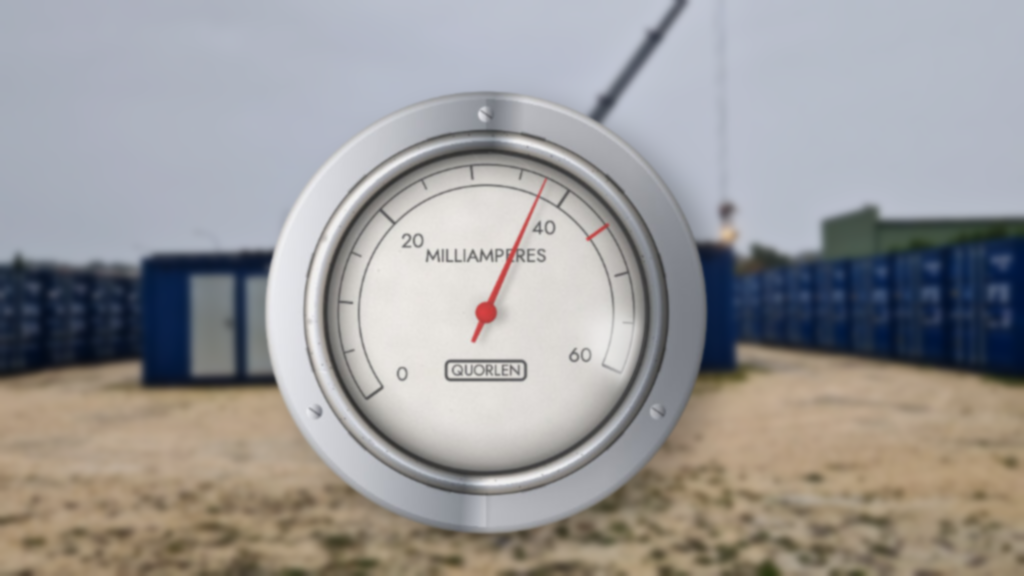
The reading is 37.5 mA
